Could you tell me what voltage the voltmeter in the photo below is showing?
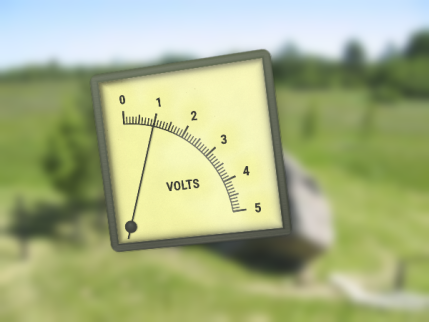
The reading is 1 V
